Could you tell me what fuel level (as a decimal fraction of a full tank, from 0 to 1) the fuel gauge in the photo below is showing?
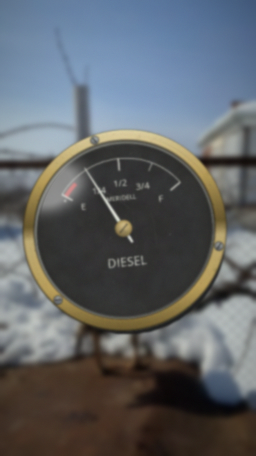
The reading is 0.25
